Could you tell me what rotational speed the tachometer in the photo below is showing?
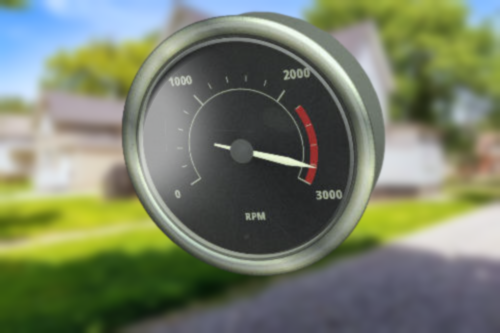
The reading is 2800 rpm
